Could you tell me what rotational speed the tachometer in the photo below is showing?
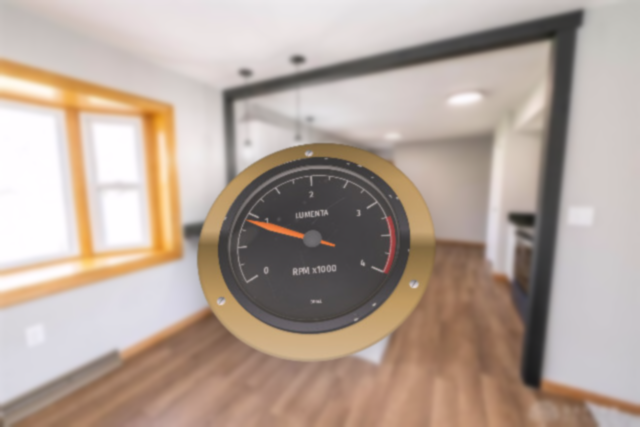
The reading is 875 rpm
